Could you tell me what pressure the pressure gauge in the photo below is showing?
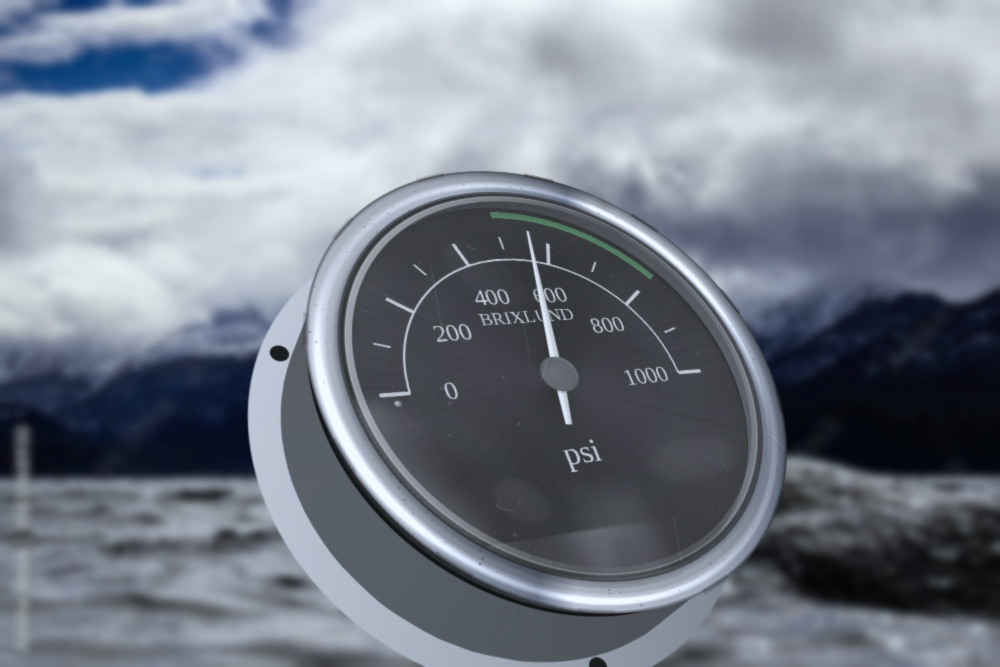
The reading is 550 psi
